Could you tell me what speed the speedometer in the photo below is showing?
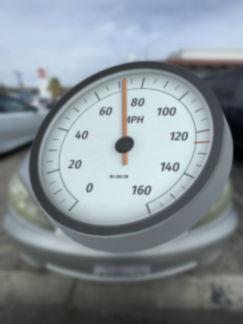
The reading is 72.5 mph
